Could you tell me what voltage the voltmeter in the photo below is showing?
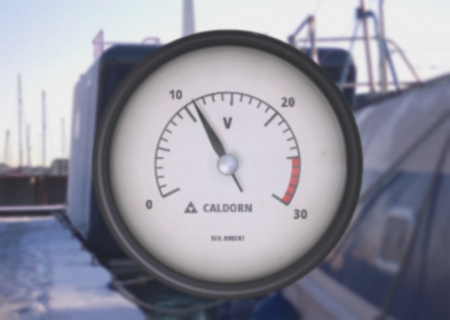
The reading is 11 V
